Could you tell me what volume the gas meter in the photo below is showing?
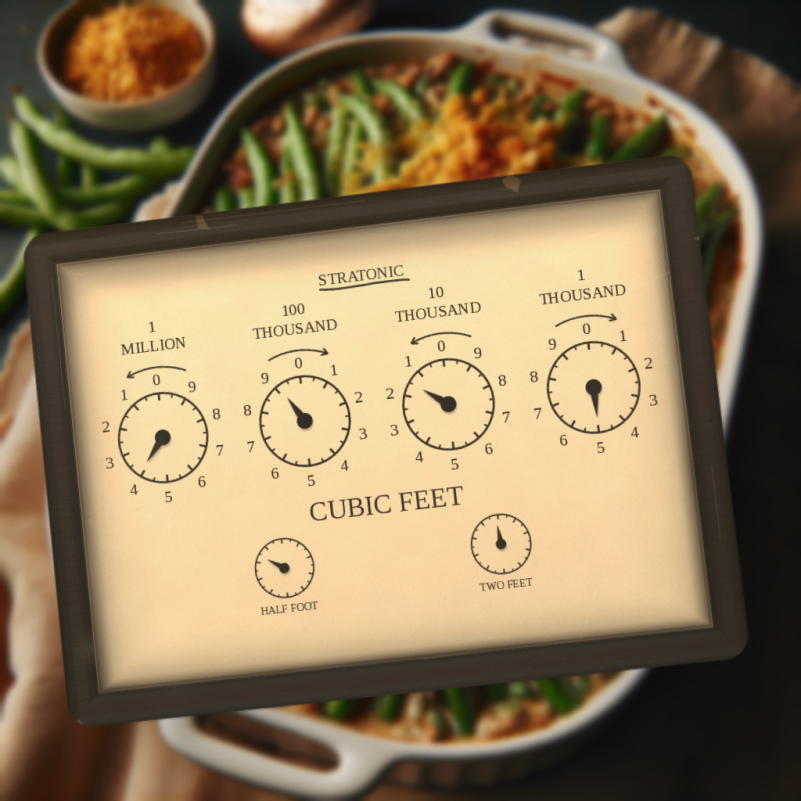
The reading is 391500 ft³
